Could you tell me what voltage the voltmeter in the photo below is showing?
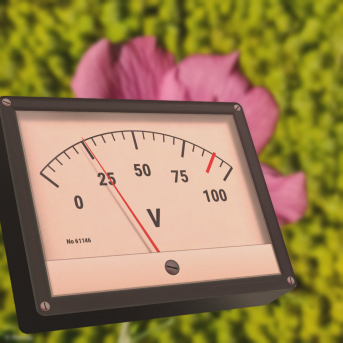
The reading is 25 V
